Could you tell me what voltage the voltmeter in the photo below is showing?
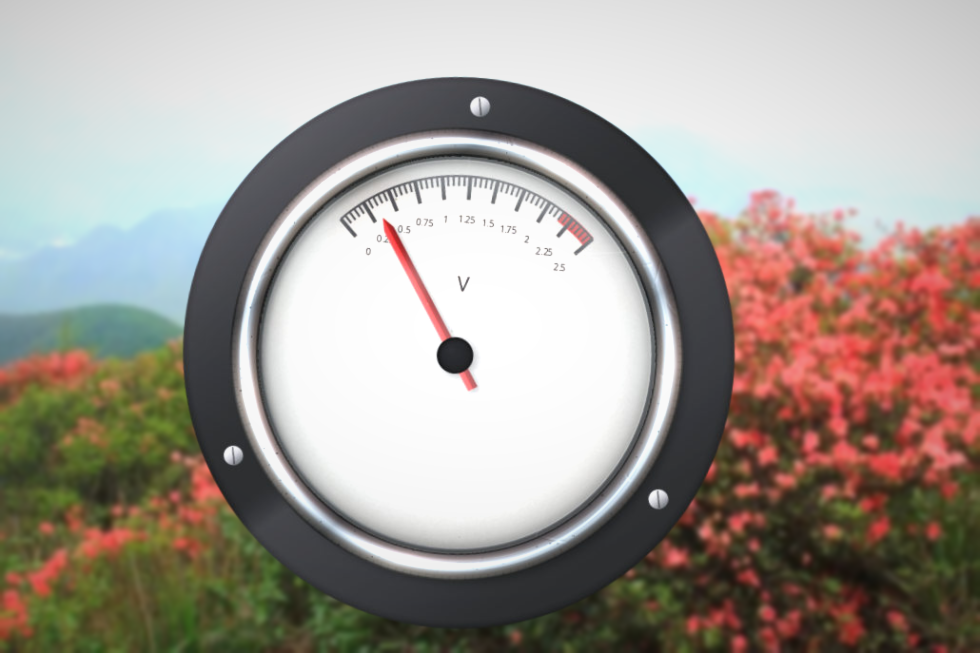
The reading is 0.35 V
